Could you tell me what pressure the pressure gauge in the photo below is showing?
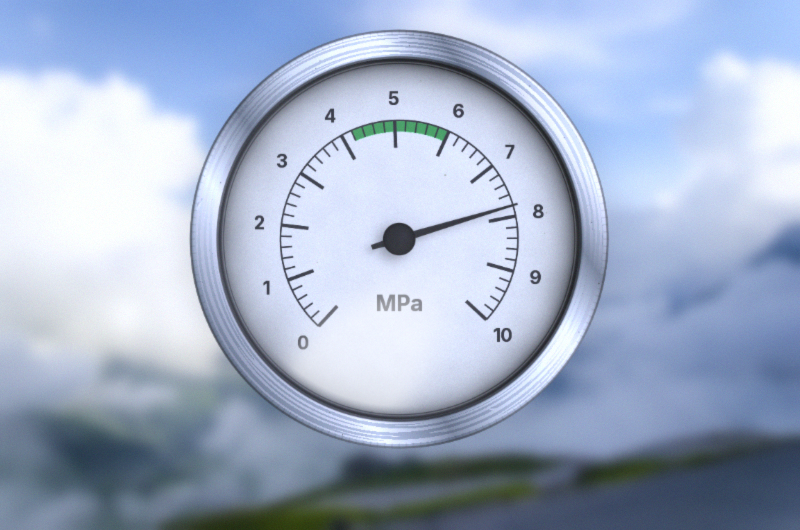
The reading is 7.8 MPa
